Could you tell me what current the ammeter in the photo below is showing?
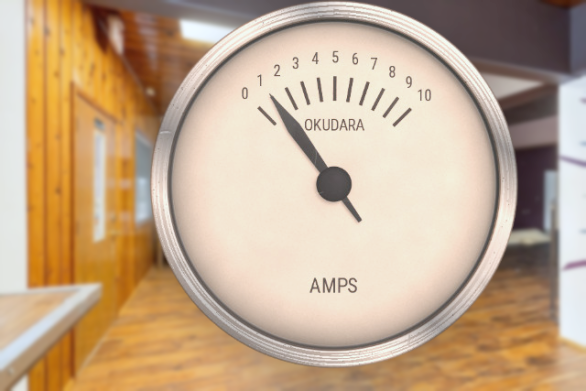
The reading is 1 A
